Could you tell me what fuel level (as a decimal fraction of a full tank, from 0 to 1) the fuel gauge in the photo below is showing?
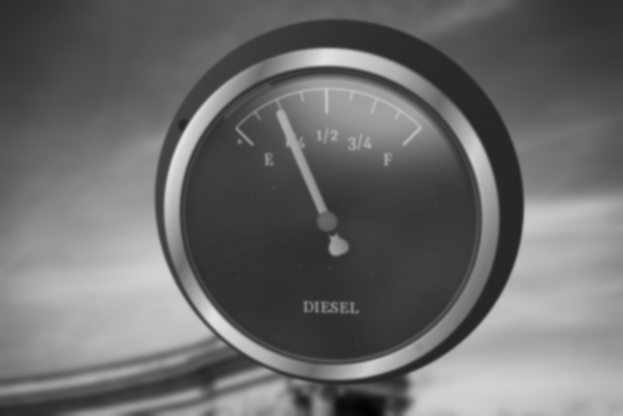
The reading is 0.25
